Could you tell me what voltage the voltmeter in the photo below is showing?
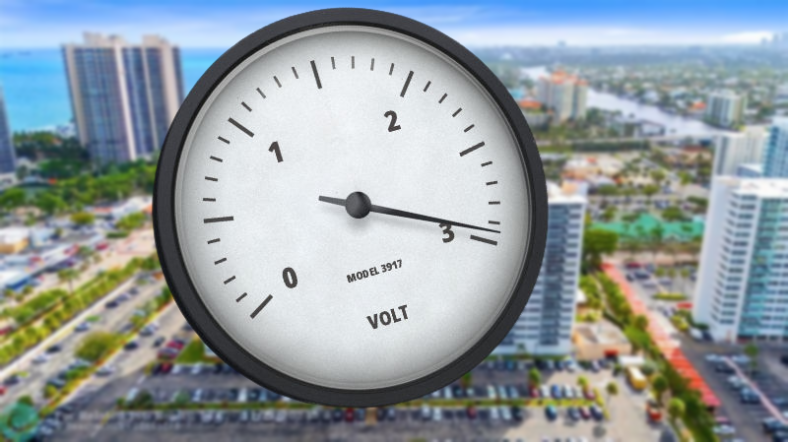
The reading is 2.95 V
